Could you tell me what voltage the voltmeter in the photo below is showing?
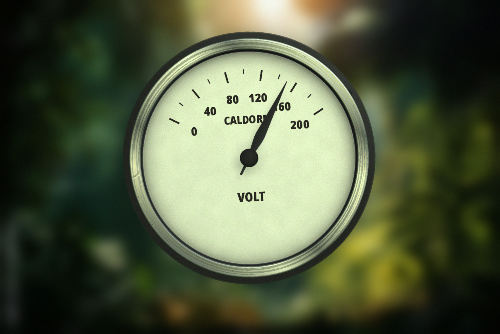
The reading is 150 V
